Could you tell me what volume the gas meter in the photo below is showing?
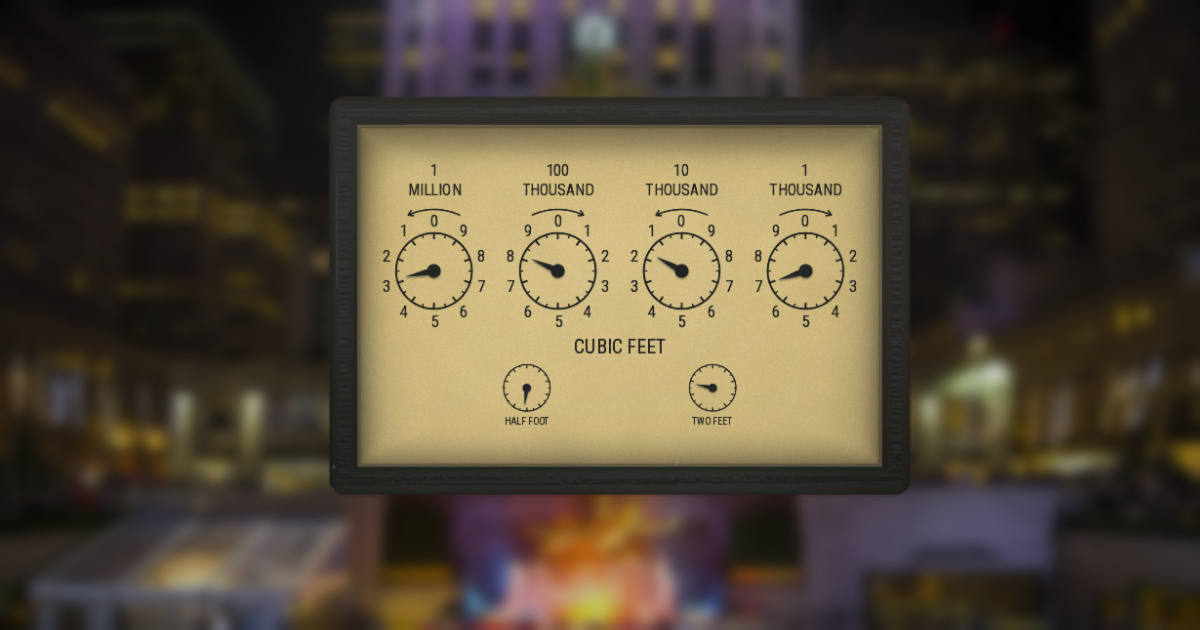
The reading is 281700 ft³
